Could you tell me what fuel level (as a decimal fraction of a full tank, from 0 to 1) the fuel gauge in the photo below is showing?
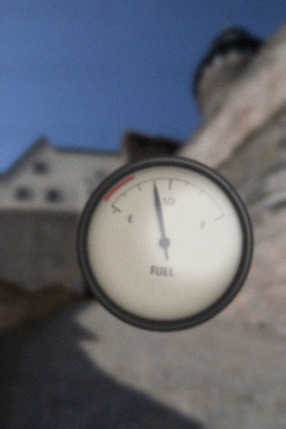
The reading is 0.375
